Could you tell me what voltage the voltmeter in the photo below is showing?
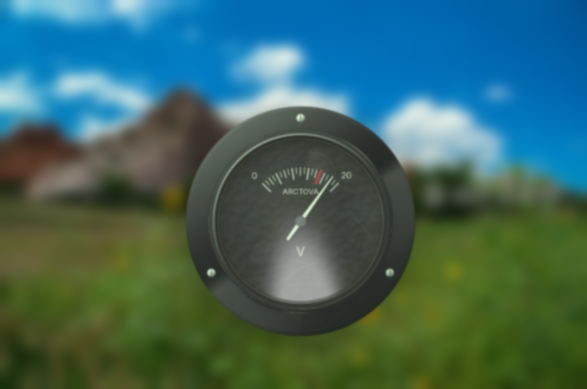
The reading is 18 V
